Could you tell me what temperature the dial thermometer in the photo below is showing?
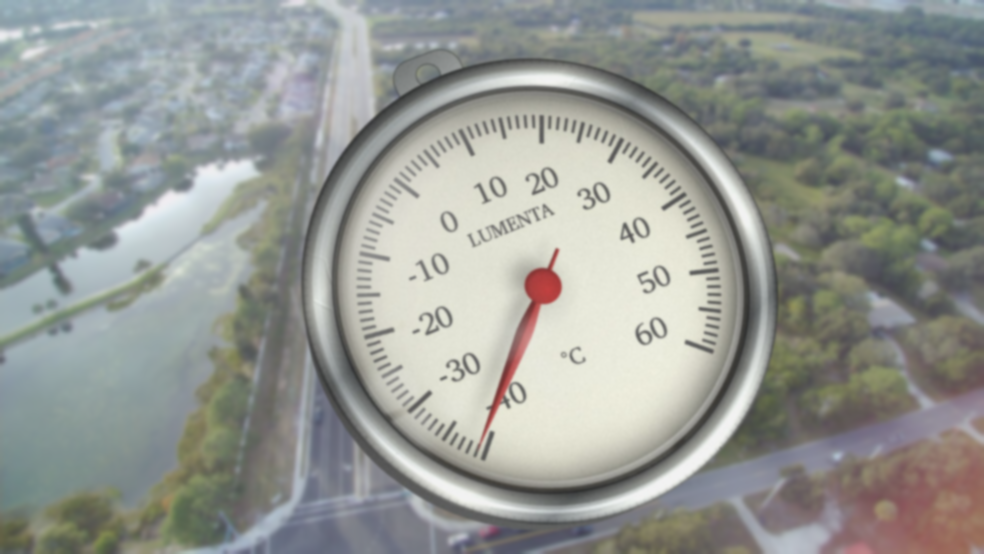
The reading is -39 °C
